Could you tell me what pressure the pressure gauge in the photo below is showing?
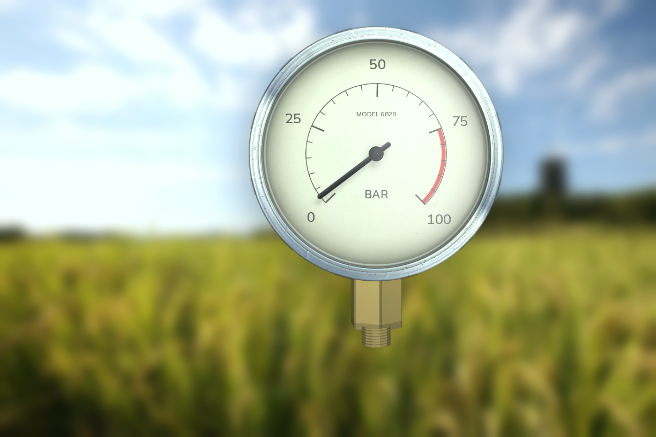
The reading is 2.5 bar
